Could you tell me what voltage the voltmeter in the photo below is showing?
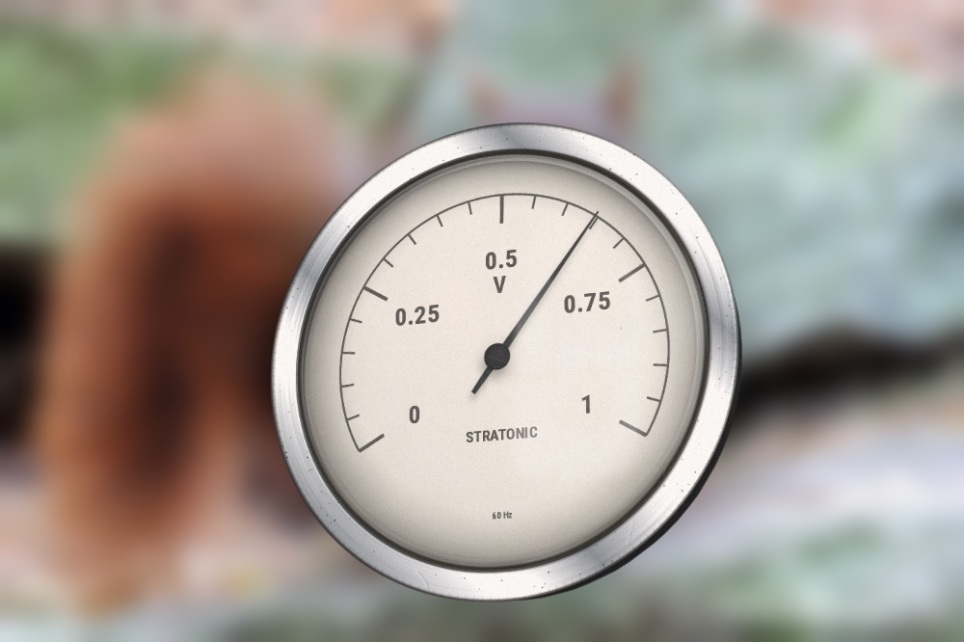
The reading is 0.65 V
